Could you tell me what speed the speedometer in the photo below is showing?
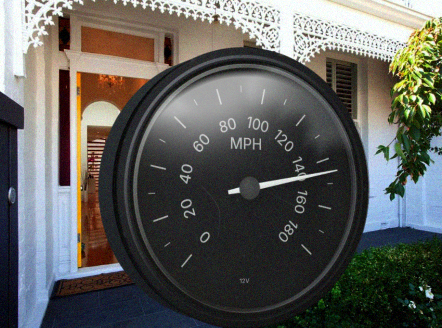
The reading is 145 mph
